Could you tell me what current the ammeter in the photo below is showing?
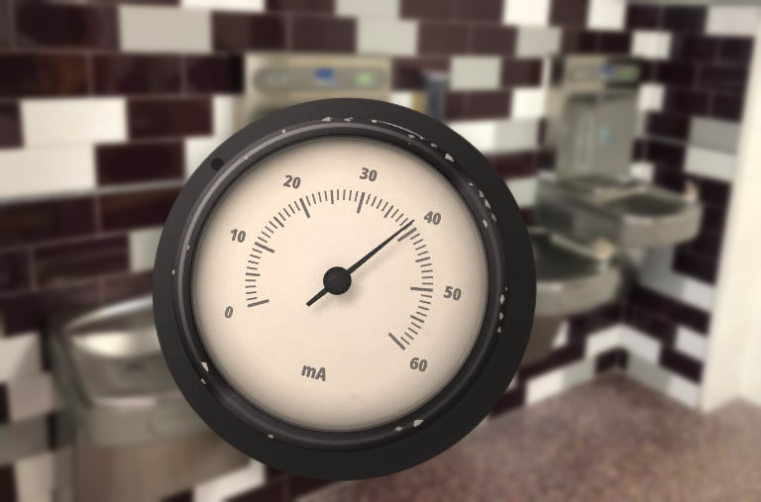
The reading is 39 mA
